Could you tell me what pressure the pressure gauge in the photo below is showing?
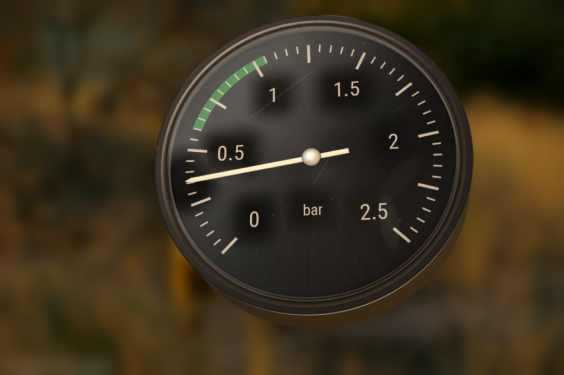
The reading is 0.35 bar
